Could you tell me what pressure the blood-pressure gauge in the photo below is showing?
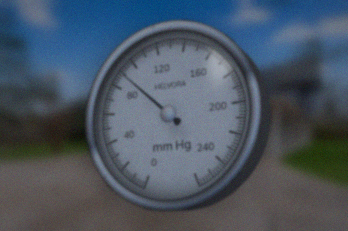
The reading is 90 mmHg
